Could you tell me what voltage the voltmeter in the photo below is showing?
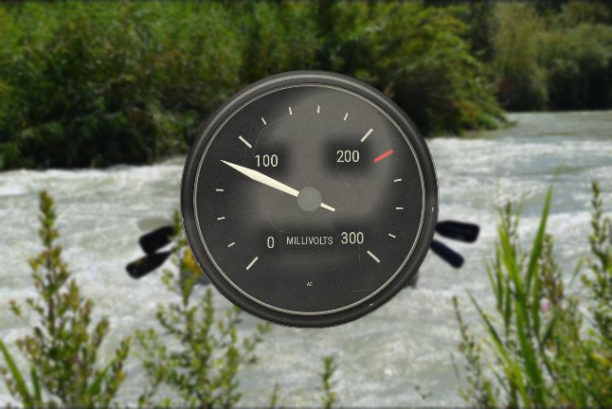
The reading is 80 mV
